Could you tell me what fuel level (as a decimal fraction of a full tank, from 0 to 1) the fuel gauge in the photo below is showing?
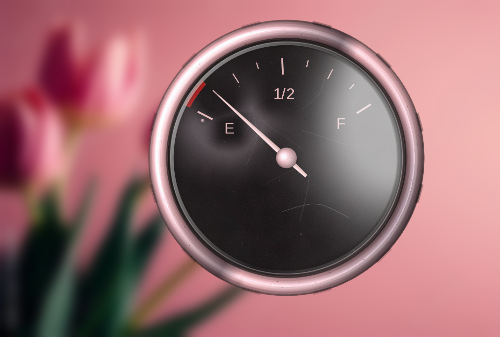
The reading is 0.125
